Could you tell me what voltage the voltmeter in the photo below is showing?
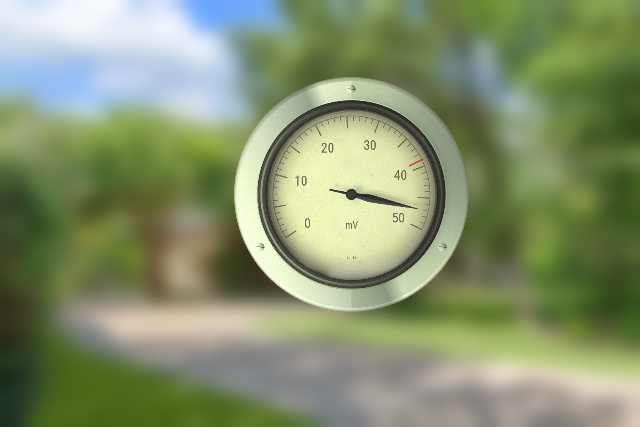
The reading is 47 mV
